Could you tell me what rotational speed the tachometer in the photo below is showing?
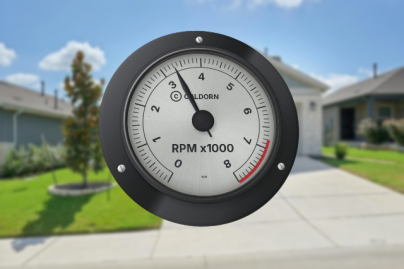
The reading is 3300 rpm
